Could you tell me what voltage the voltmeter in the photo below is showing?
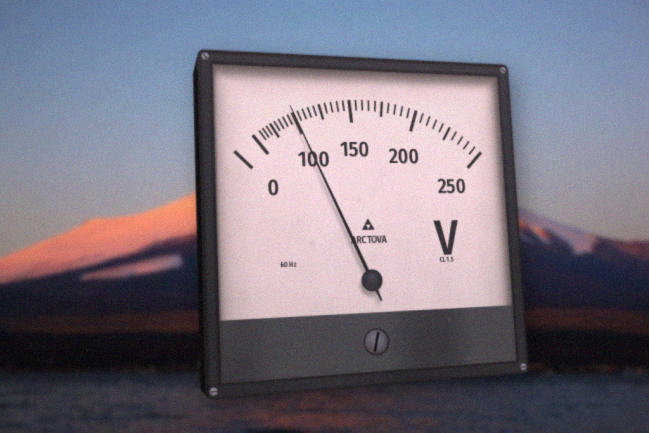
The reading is 100 V
